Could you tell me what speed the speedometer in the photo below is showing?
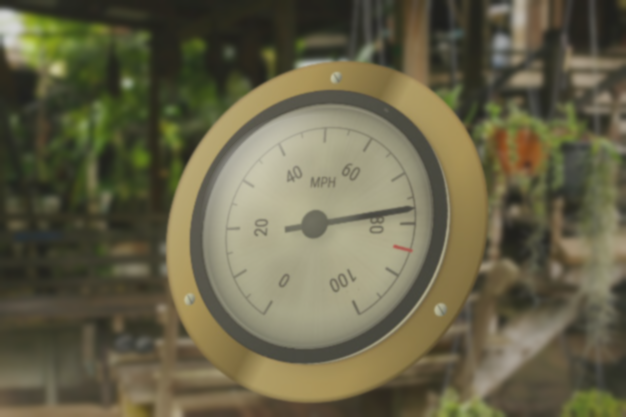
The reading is 77.5 mph
